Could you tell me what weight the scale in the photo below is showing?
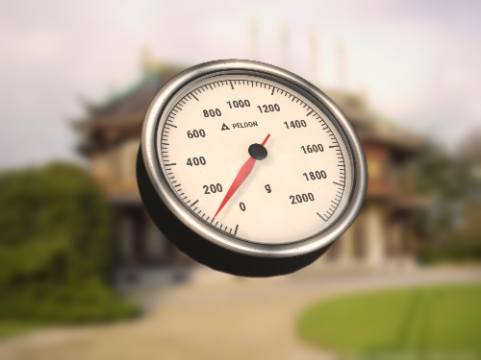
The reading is 100 g
